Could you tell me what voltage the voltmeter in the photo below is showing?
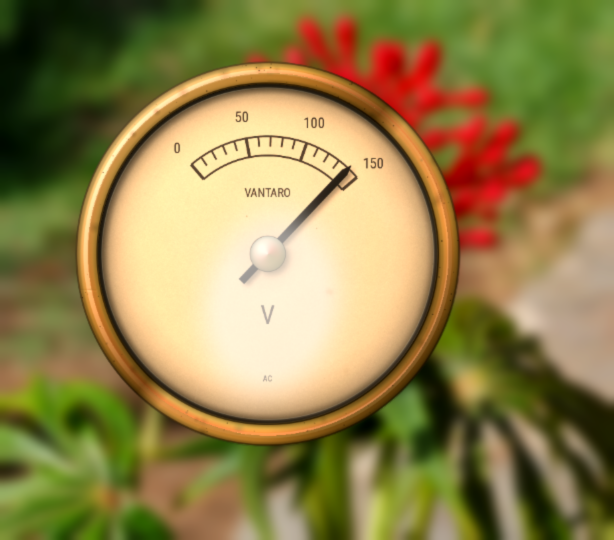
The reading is 140 V
